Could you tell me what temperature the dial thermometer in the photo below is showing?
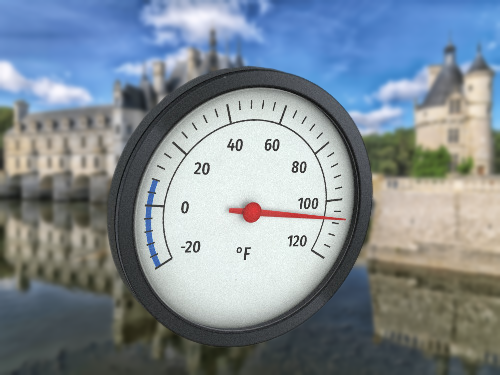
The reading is 106 °F
